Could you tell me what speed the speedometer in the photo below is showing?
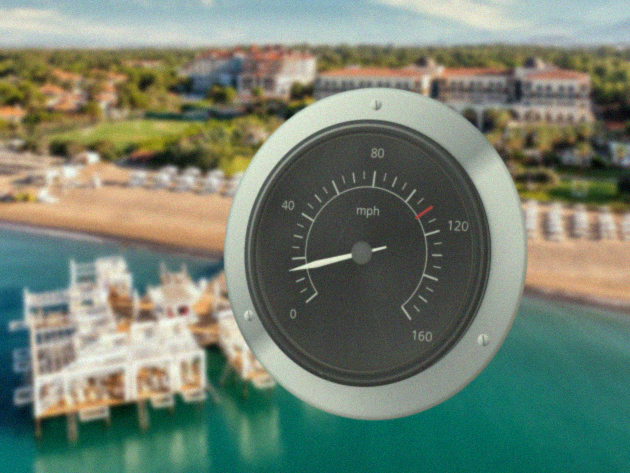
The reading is 15 mph
